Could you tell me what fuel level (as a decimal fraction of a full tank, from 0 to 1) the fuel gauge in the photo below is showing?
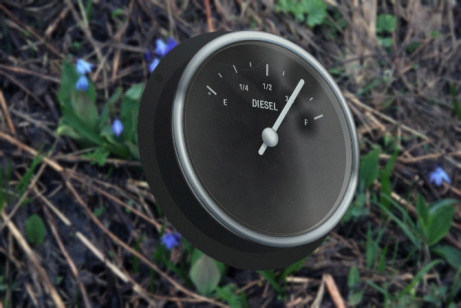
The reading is 0.75
